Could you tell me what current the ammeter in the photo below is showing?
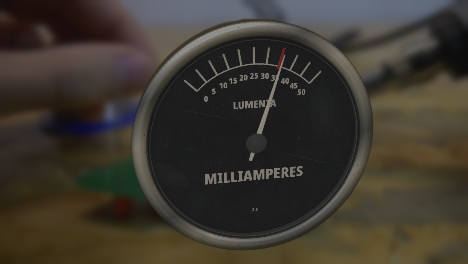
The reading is 35 mA
